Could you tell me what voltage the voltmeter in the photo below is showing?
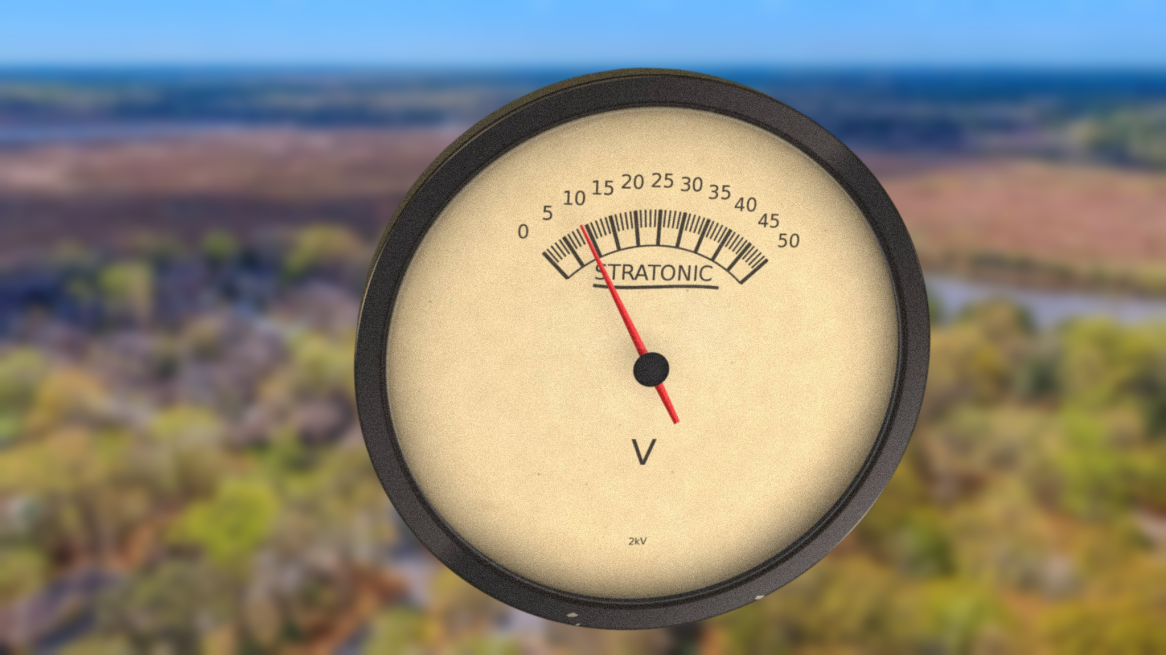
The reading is 9 V
